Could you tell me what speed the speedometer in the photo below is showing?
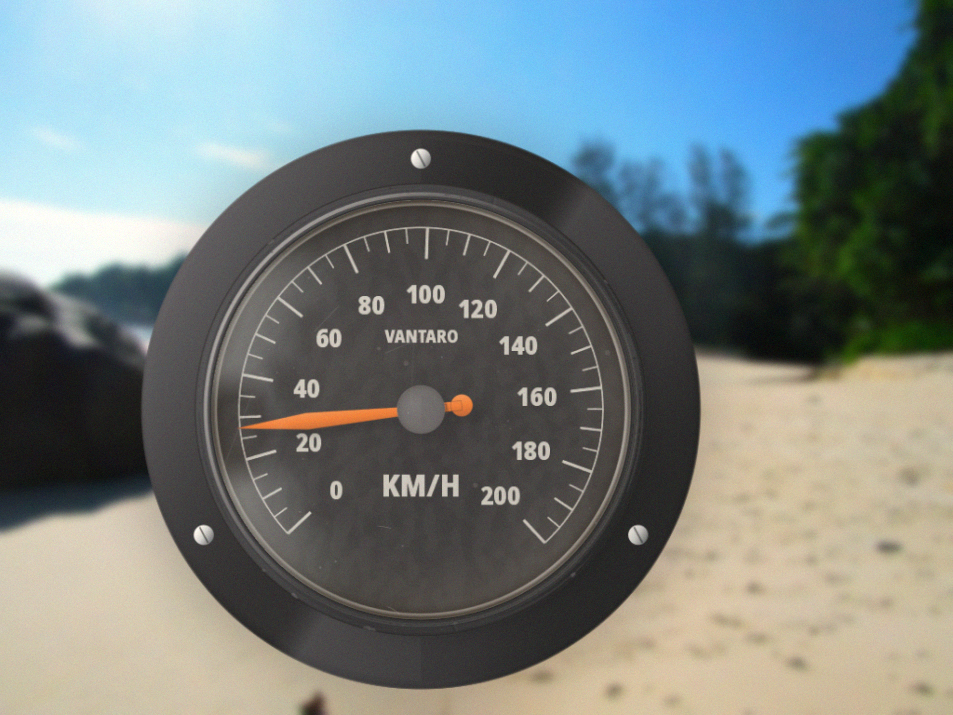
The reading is 27.5 km/h
